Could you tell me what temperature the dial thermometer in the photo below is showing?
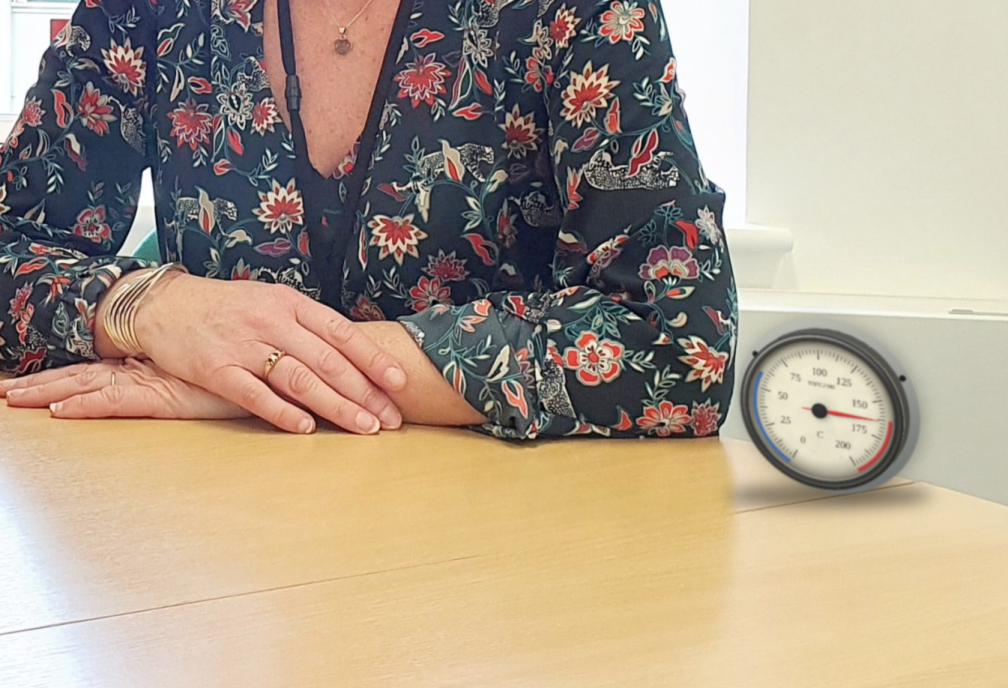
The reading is 162.5 °C
